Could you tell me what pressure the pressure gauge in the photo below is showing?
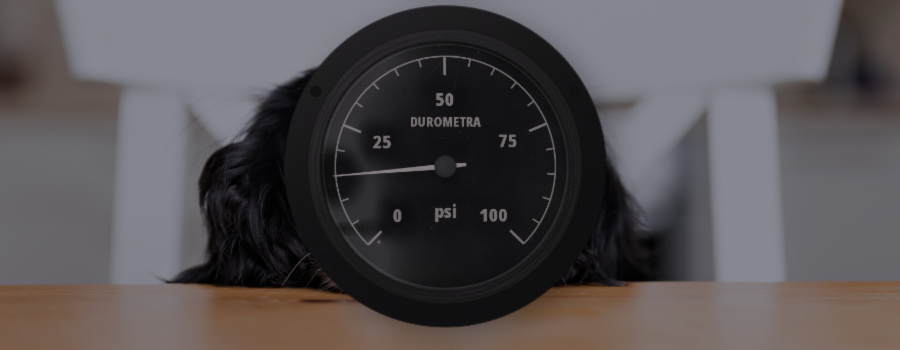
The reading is 15 psi
